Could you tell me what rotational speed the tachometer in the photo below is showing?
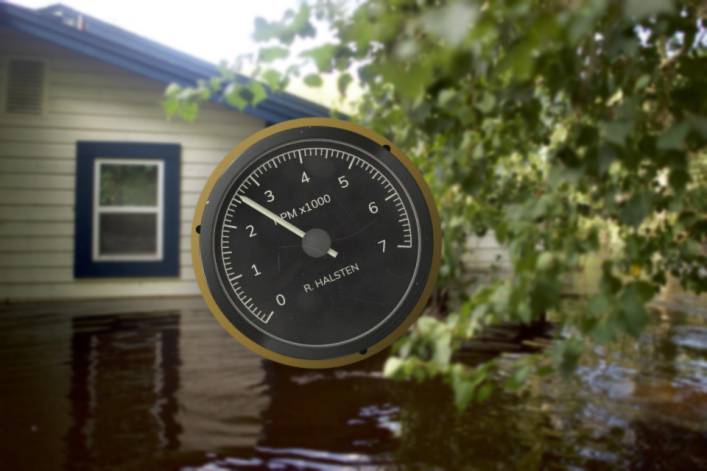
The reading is 2600 rpm
